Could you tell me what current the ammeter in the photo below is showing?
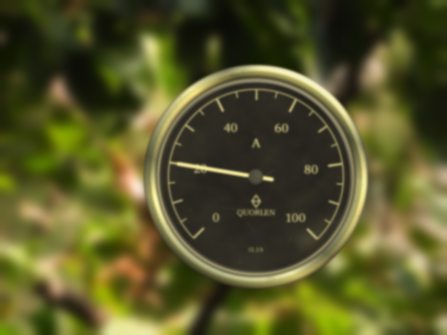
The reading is 20 A
